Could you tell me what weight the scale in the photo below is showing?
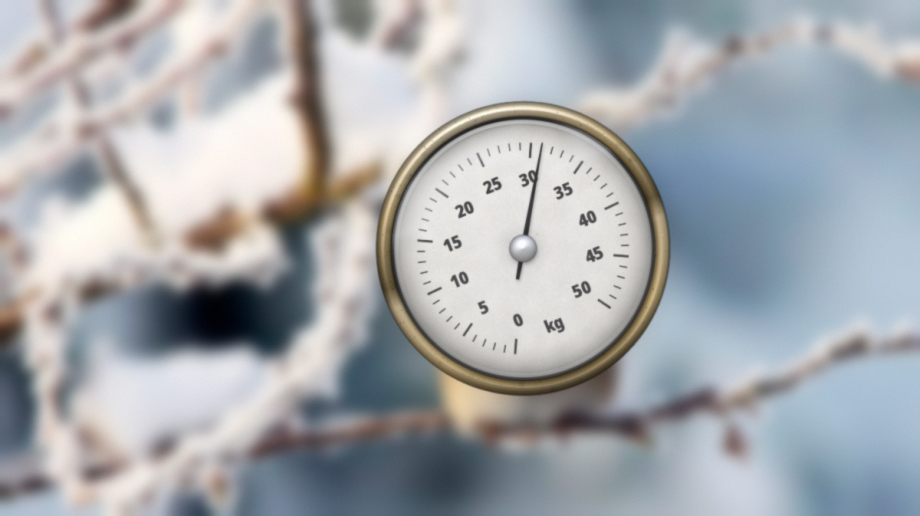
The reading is 31 kg
